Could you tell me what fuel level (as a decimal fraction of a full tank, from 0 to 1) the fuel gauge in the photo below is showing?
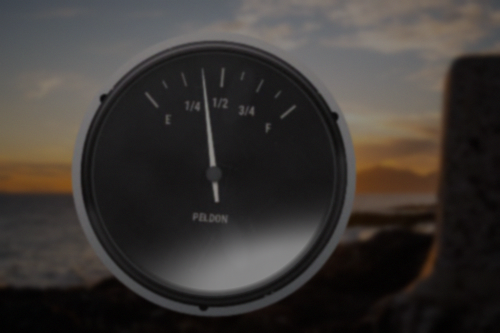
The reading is 0.375
